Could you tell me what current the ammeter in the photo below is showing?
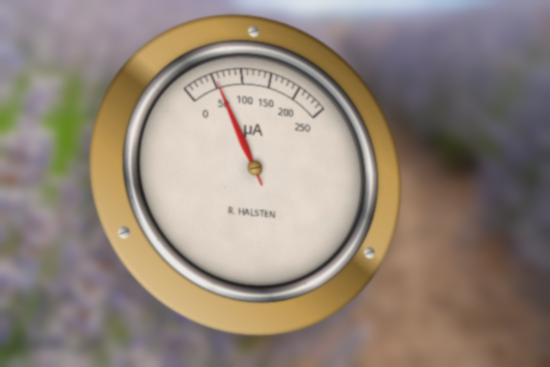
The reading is 50 µA
